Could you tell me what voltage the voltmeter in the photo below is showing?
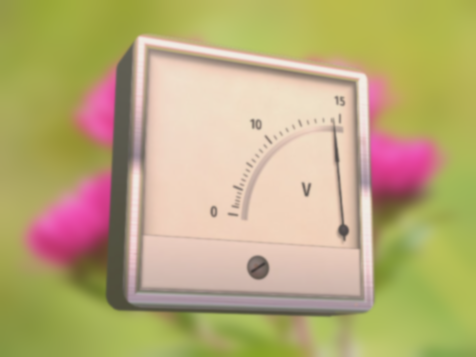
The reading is 14.5 V
